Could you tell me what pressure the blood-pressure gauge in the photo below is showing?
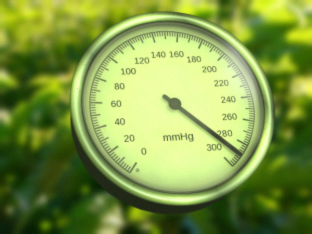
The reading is 290 mmHg
